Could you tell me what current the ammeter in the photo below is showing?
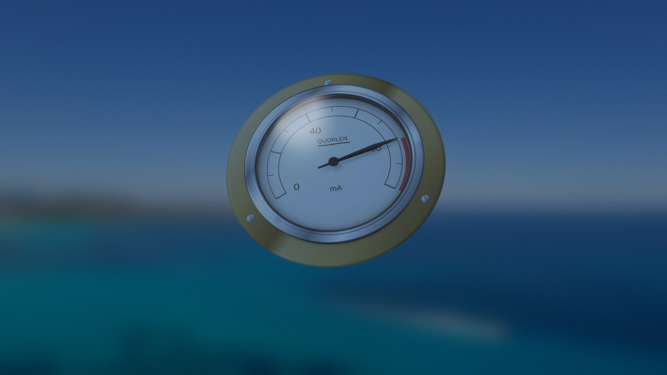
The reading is 80 mA
